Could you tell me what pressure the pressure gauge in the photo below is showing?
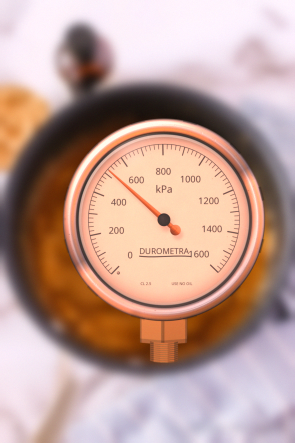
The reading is 520 kPa
